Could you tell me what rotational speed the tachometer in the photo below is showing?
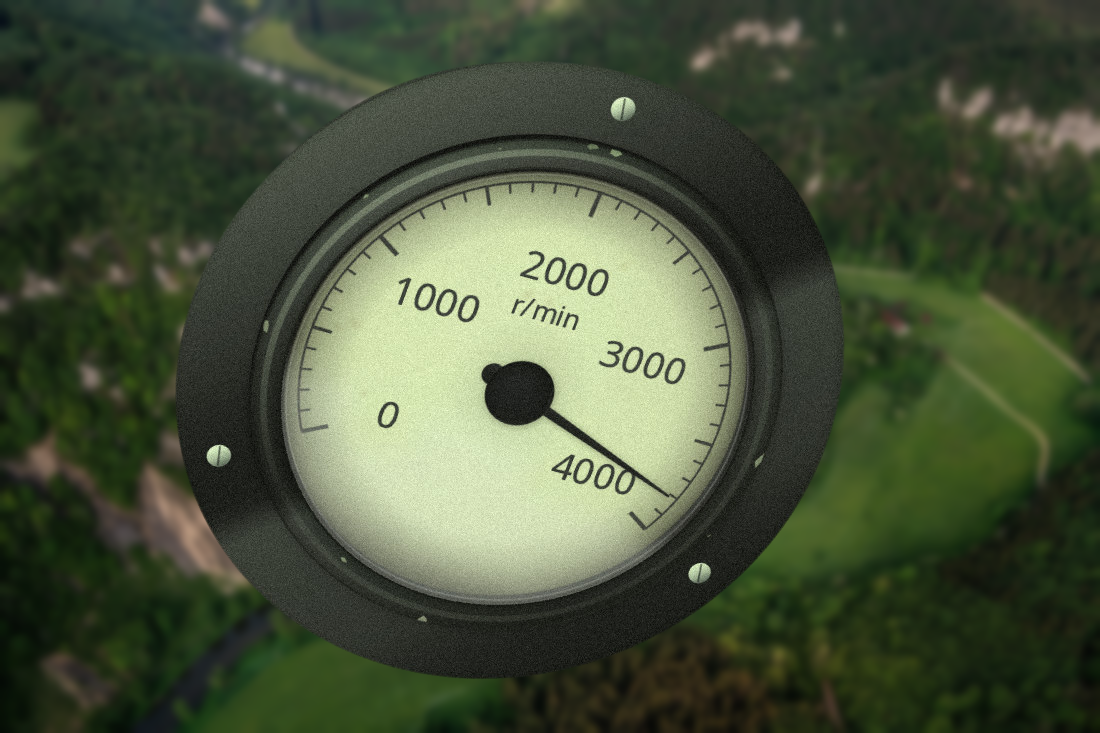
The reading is 3800 rpm
